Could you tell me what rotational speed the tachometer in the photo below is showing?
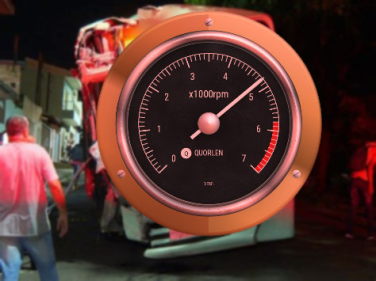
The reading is 4800 rpm
